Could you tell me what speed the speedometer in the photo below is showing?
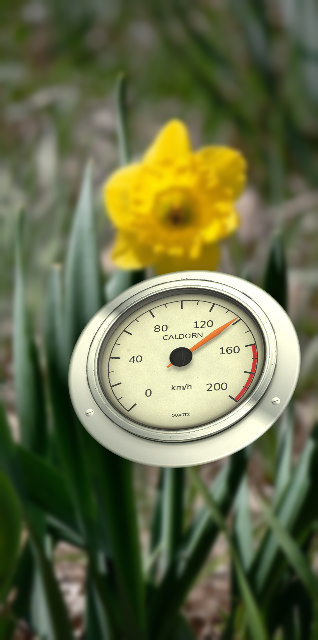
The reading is 140 km/h
